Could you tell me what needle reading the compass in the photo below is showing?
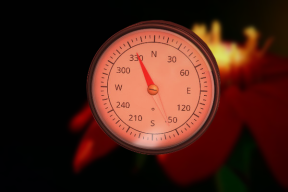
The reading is 335 °
